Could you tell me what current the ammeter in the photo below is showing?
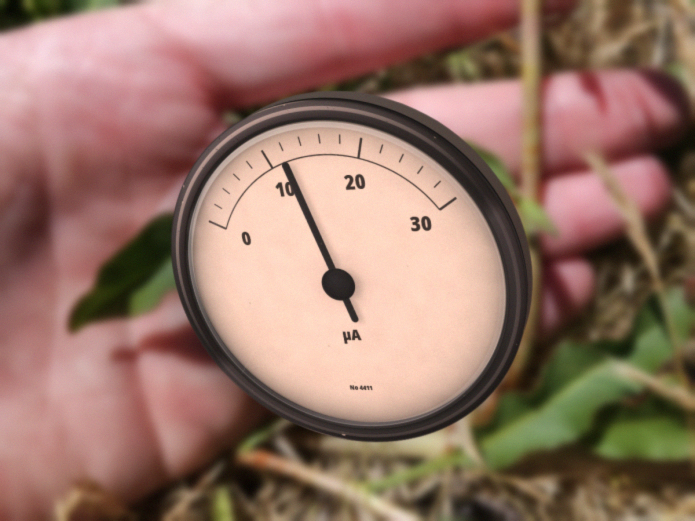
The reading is 12 µA
